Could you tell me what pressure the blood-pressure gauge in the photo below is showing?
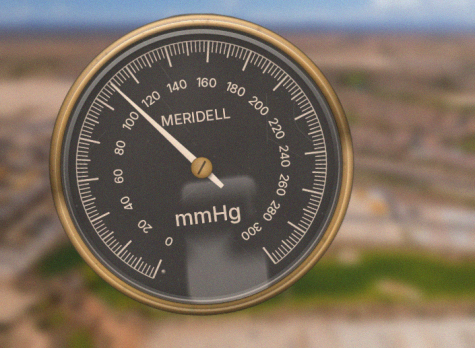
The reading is 110 mmHg
